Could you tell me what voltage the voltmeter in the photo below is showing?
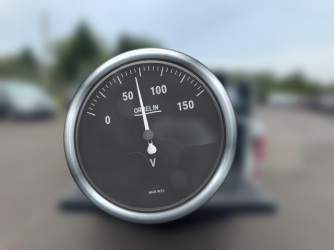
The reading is 70 V
